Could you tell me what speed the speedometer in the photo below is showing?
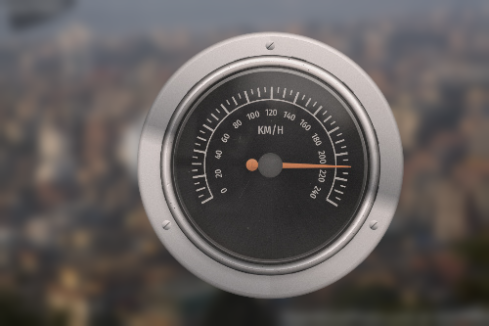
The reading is 210 km/h
